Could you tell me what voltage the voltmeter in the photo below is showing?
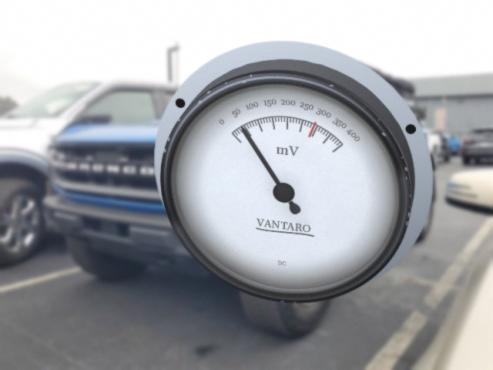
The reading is 50 mV
